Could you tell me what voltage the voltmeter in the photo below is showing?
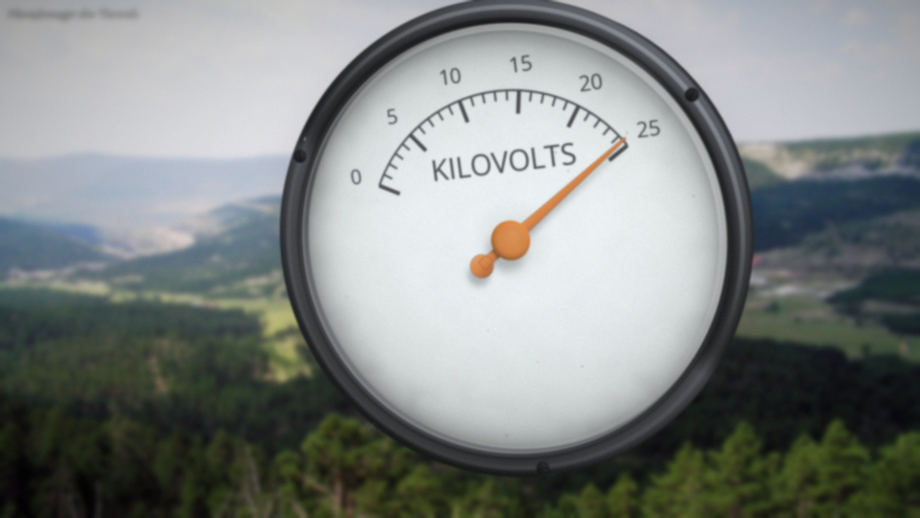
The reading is 24.5 kV
